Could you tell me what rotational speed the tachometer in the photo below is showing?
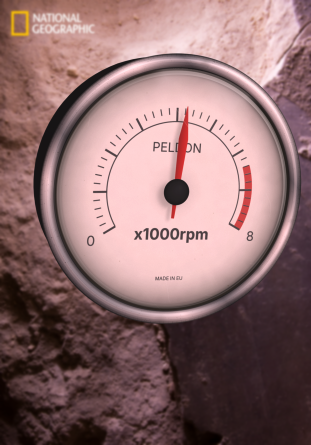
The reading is 4200 rpm
